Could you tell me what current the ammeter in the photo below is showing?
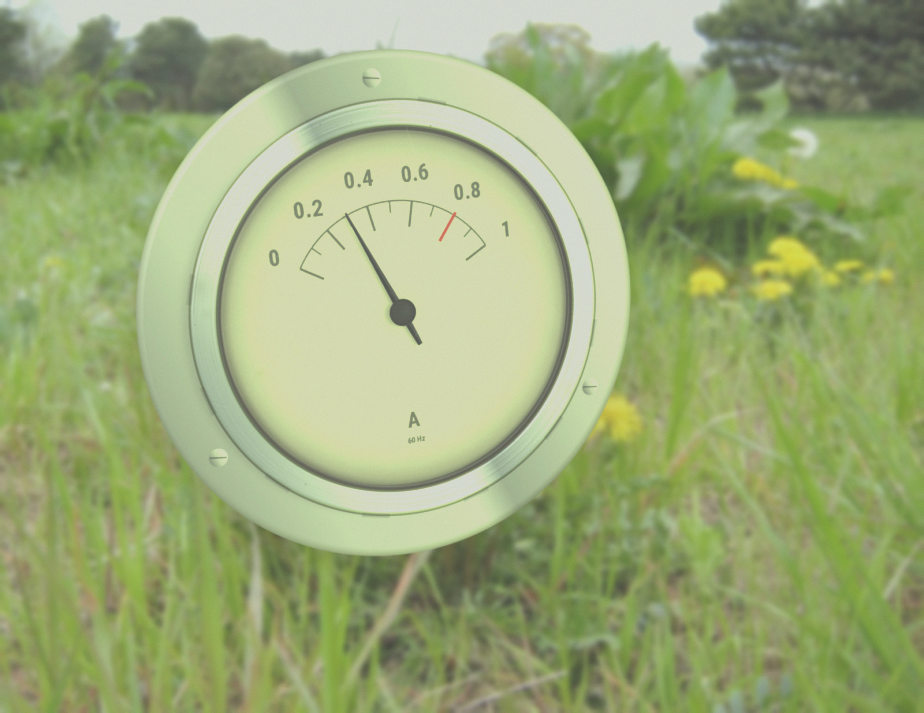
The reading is 0.3 A
